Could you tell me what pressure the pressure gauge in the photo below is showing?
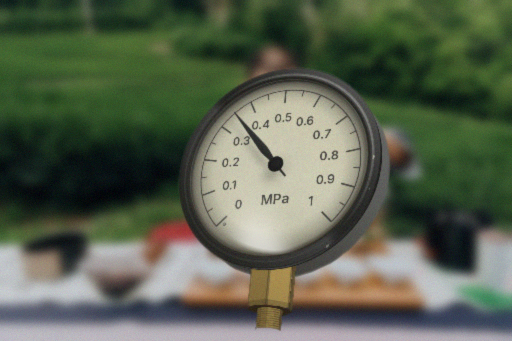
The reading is 0.35 MPa
